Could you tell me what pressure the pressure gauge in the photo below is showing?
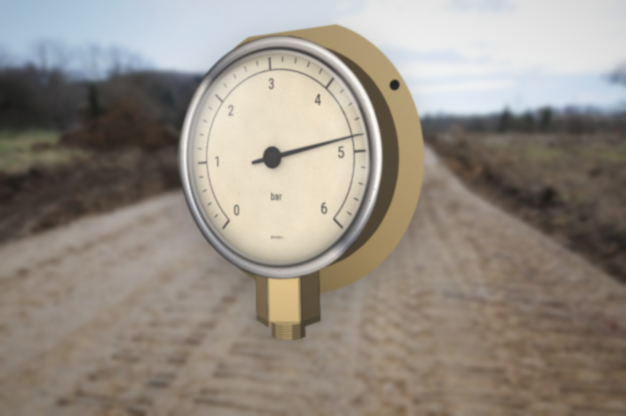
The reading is 4.8 bar
